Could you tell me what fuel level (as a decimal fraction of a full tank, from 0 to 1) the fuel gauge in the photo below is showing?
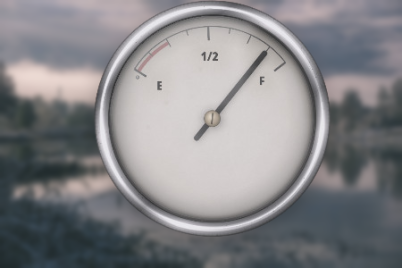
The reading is 0.875
